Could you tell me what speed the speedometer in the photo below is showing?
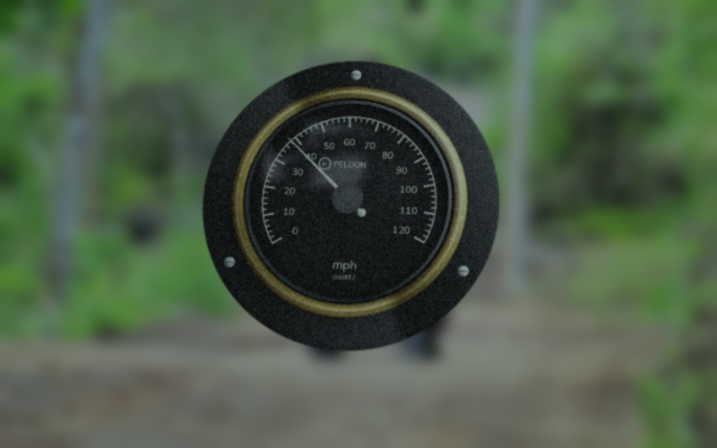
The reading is 38 mph
